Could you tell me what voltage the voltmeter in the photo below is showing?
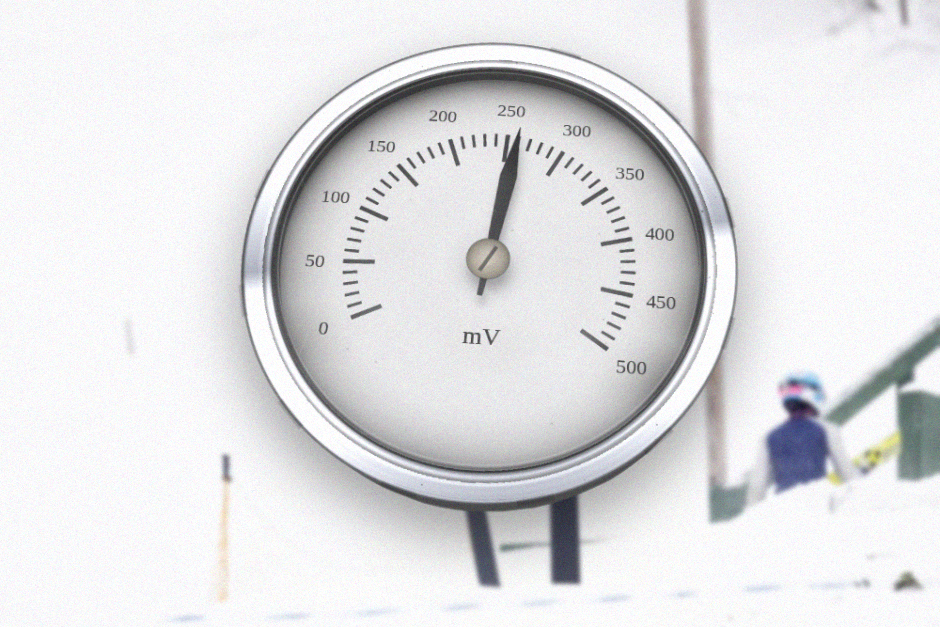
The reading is 260 mV
